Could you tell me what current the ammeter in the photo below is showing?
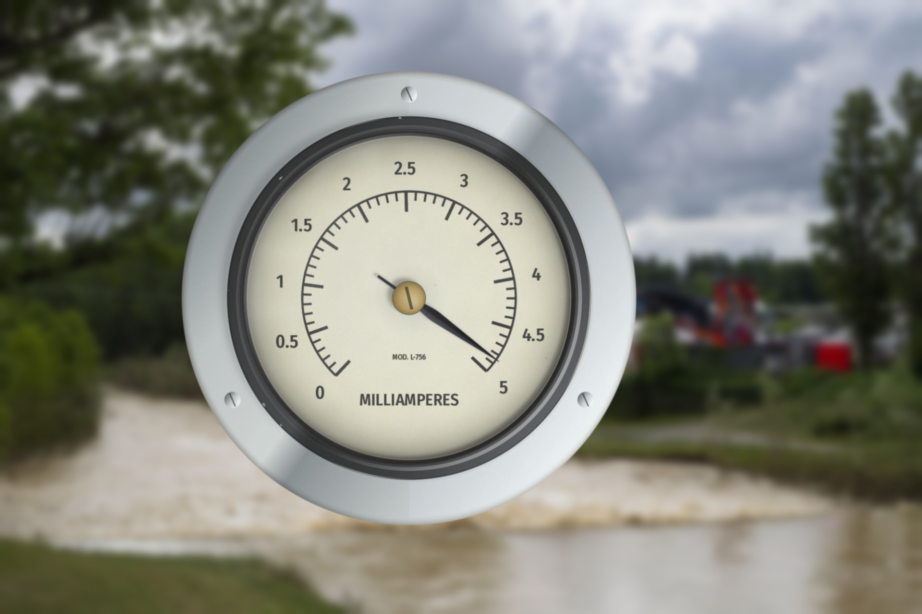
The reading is 4.85 mA
